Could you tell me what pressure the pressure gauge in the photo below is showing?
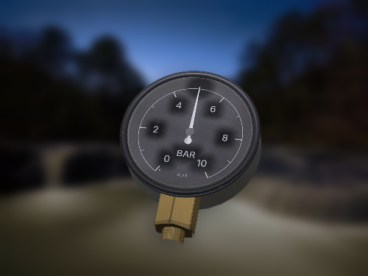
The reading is 5 bar
